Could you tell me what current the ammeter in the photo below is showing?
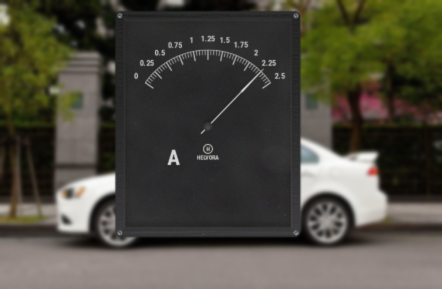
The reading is 2.25 A
